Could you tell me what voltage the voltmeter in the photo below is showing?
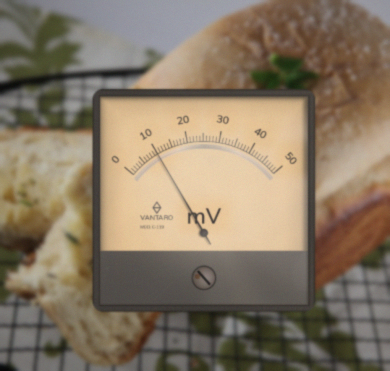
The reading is 10 mV
